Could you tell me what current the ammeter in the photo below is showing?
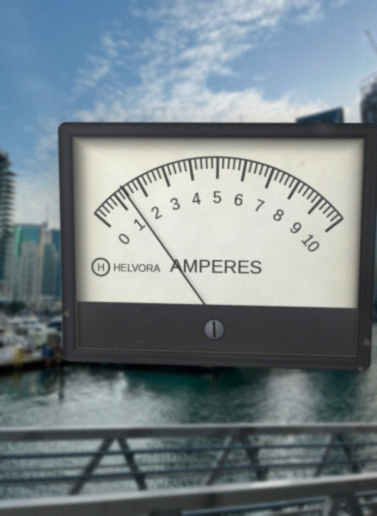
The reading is 1.4 A
